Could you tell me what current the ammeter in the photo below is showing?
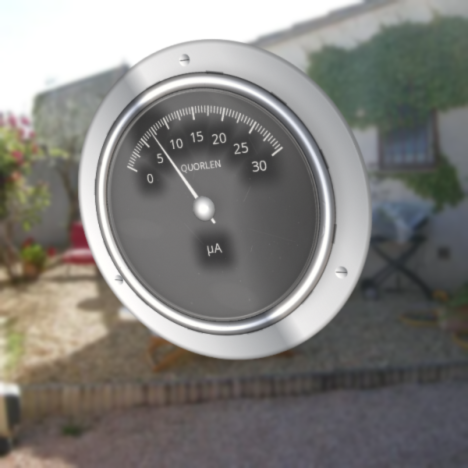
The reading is 7.5 µA
